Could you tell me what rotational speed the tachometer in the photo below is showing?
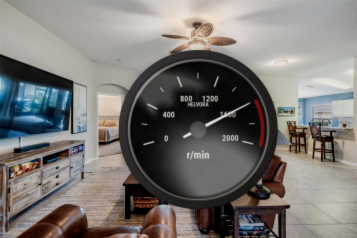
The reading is 1600 rpm
